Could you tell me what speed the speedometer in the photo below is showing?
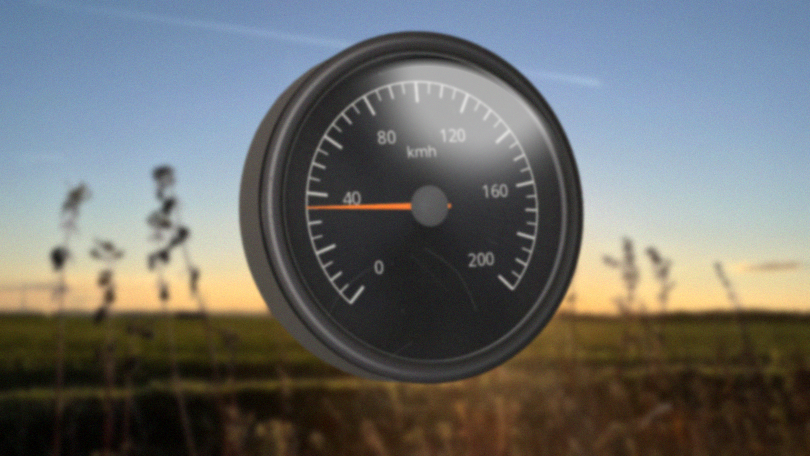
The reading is 35 km/h
